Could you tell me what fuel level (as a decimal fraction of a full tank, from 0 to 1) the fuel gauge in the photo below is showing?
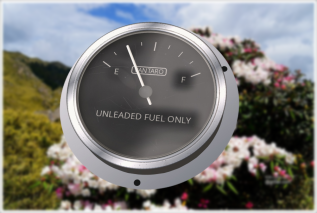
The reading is 0.25
